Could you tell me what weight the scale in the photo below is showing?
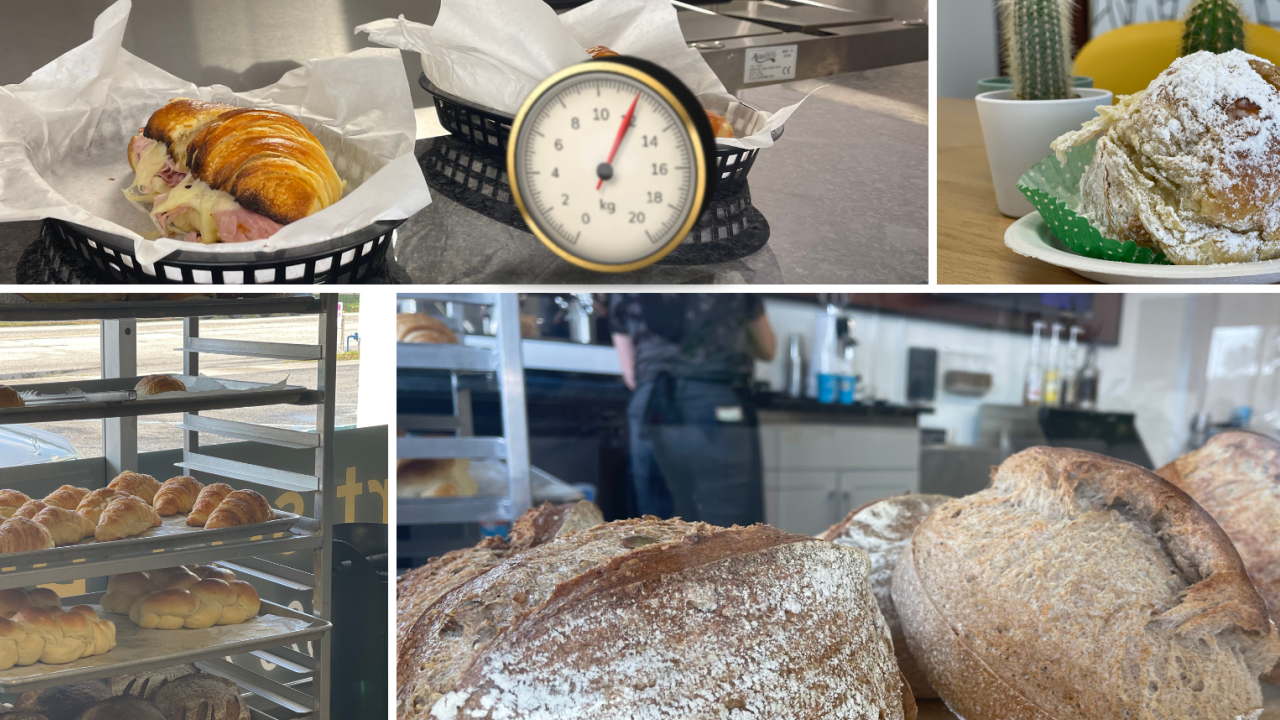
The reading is 12 kg
